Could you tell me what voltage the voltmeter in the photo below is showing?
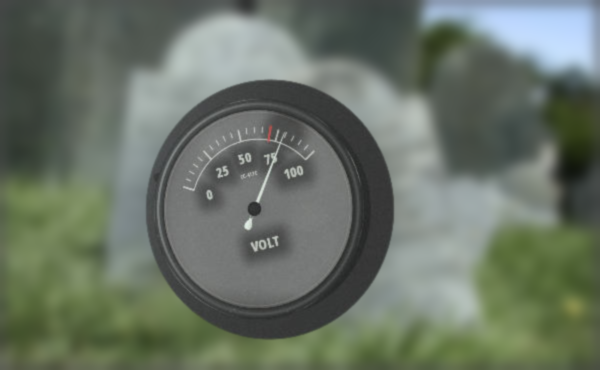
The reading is 80 V
